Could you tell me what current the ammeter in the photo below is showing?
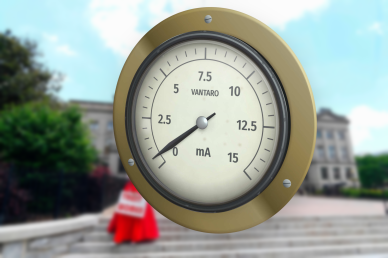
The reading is 0.5 mA
